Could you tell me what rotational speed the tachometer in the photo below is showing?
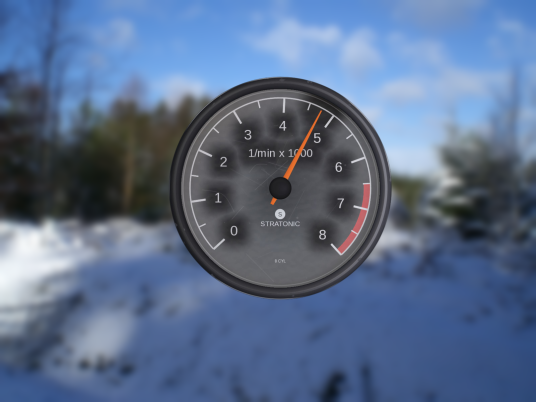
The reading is 4750 rpm
